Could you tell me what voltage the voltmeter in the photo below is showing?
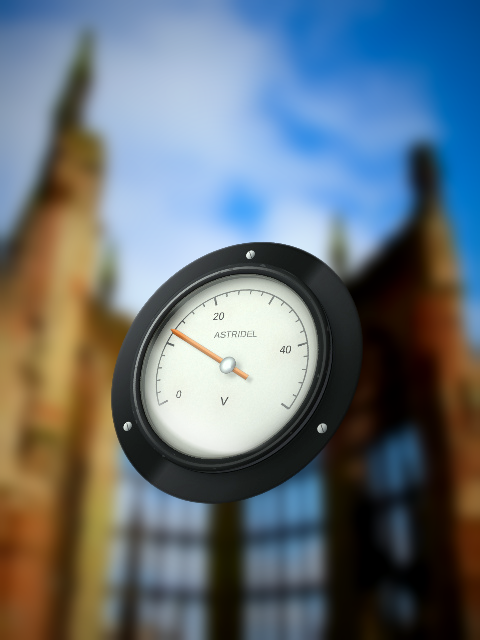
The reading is 12 V
